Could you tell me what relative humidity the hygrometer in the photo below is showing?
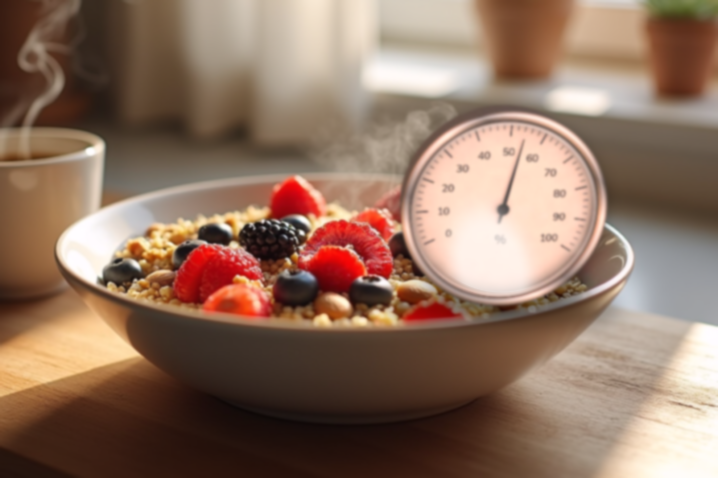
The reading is 54 %
